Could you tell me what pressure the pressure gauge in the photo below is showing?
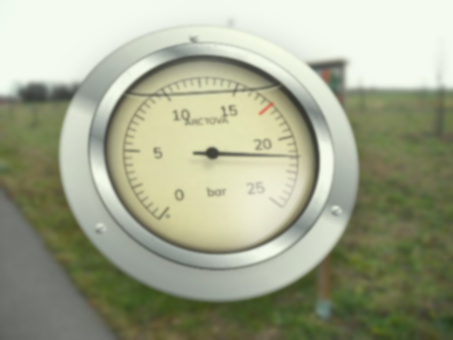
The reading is 21.5 bar
